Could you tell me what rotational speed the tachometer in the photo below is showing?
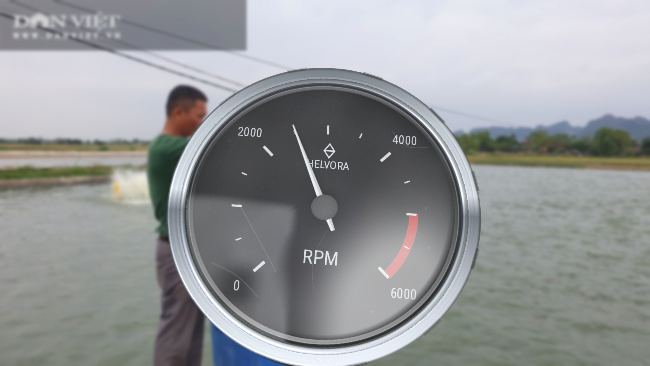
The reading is 2500 rpm
